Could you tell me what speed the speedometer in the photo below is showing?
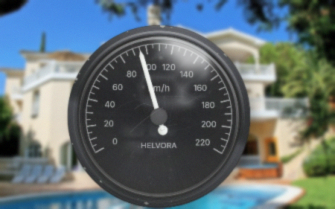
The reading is 95 km/h
